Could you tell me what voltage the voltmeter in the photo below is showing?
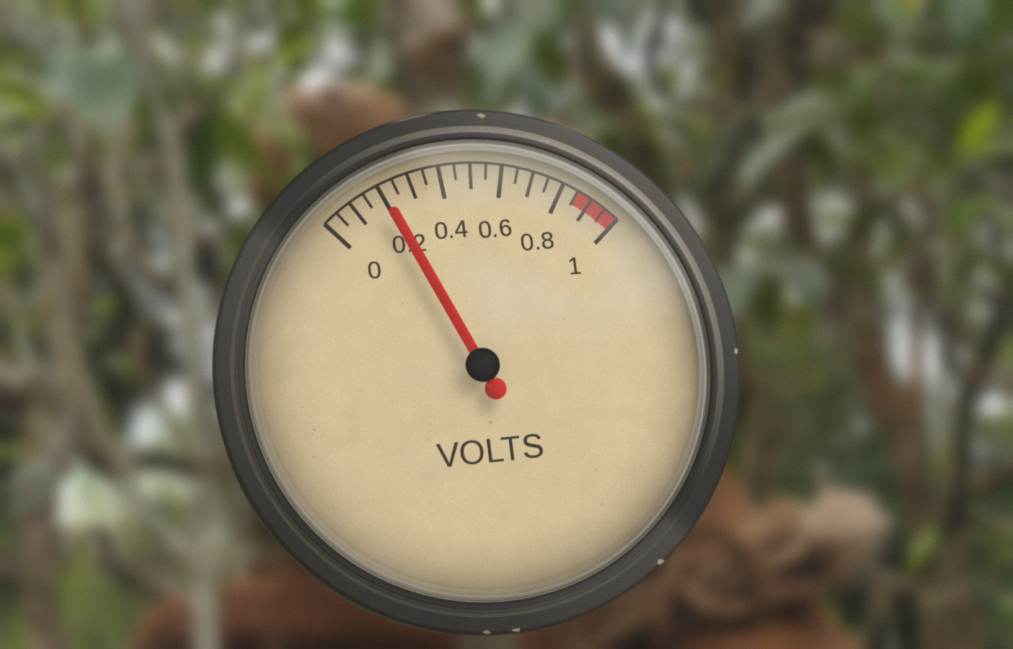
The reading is 0.2 V
